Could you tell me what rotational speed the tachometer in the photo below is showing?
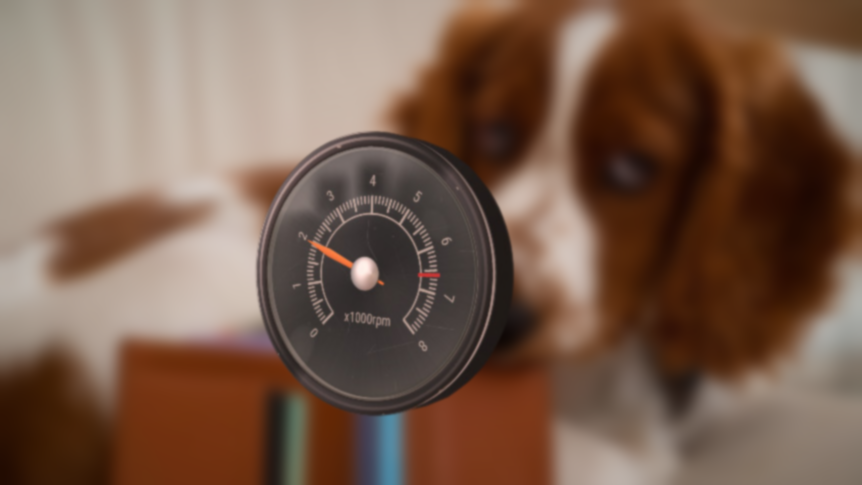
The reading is 2000 rpm
